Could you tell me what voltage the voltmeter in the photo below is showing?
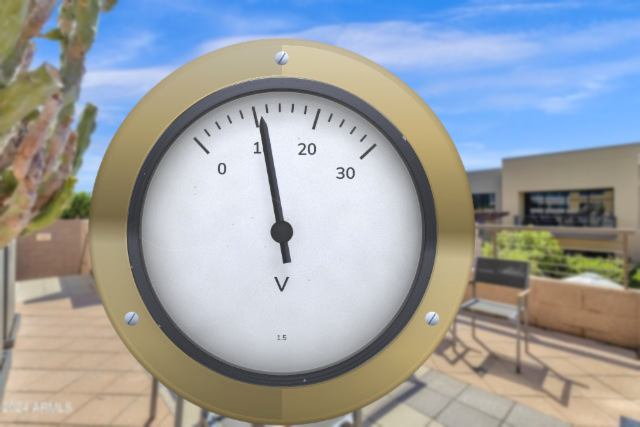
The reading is 11 V
